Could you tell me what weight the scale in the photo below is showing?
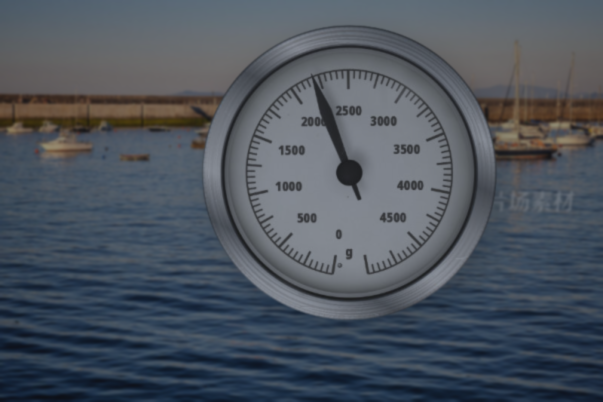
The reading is 2200 g
